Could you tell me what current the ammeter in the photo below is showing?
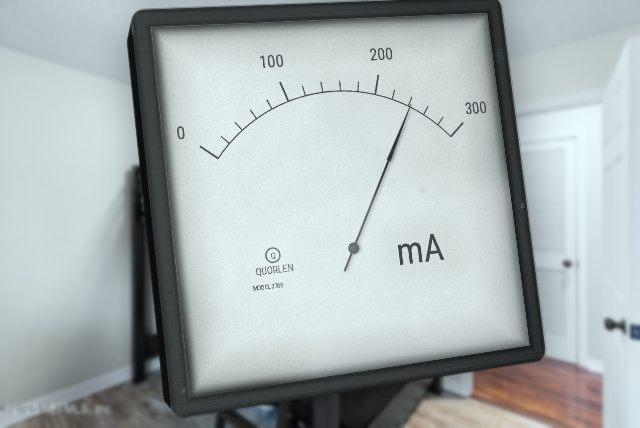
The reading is 240 mA
